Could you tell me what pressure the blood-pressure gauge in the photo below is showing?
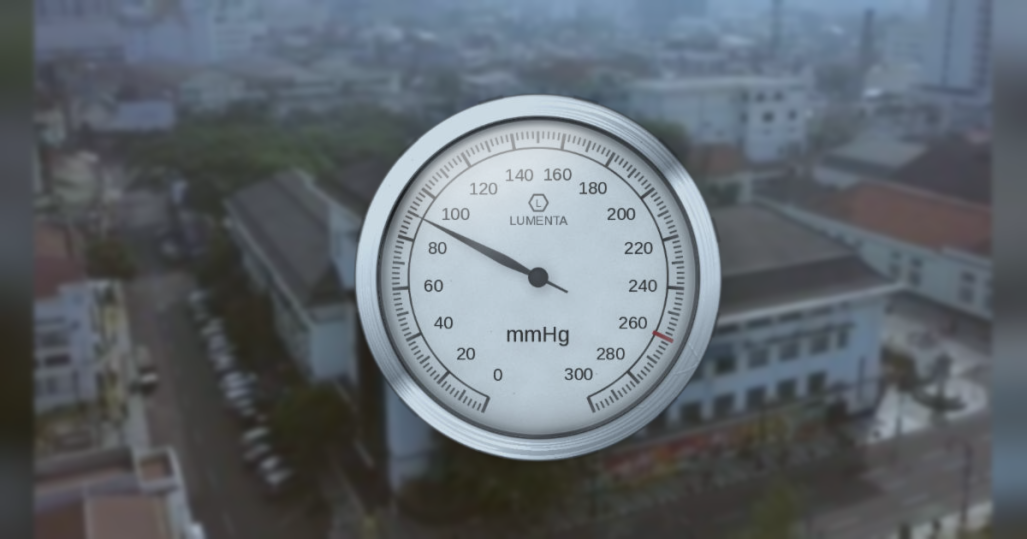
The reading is 90 mmHg
